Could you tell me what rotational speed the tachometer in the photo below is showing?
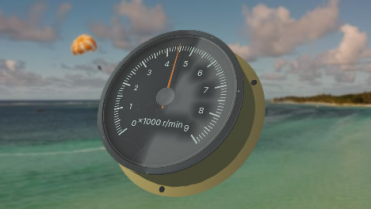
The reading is 4500 rpm
